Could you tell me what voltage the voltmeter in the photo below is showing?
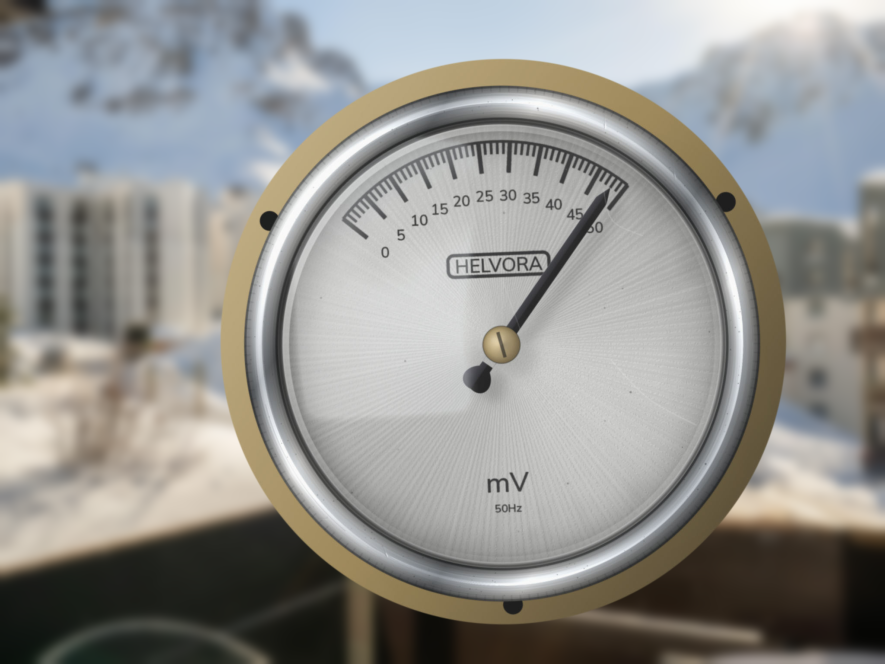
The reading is 48 mV
